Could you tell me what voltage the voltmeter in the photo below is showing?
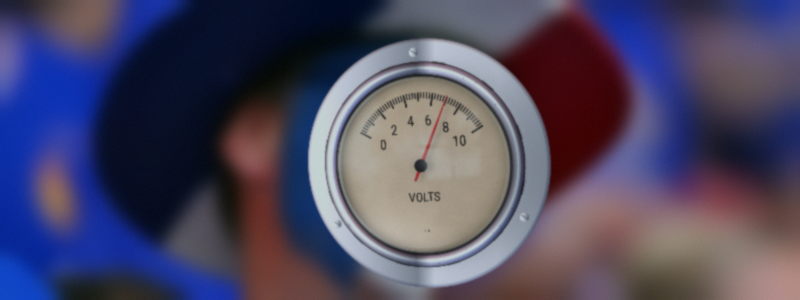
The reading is 7 V
